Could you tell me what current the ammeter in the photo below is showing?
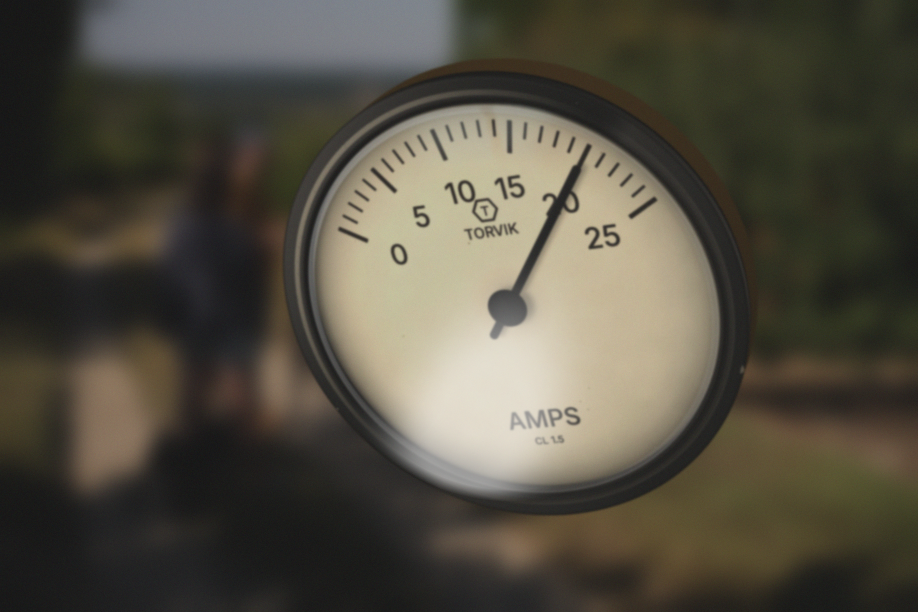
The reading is 20 A
